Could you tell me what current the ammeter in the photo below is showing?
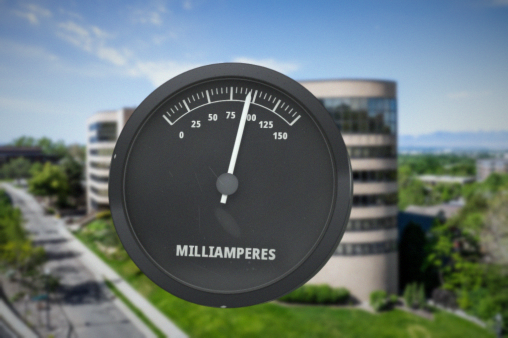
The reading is 95 mA
